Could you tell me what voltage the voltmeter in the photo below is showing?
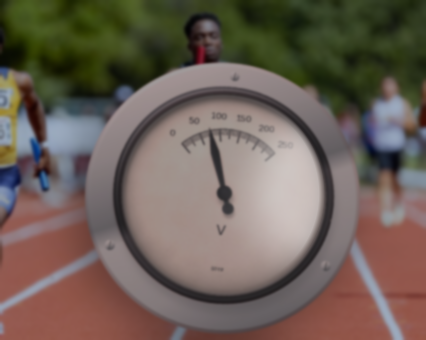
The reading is 75 V
